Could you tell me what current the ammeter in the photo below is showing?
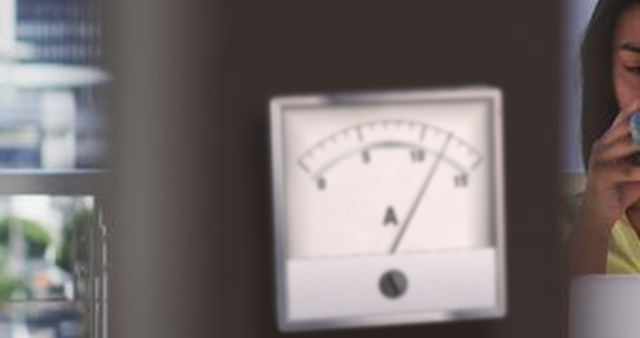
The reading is 12 A
